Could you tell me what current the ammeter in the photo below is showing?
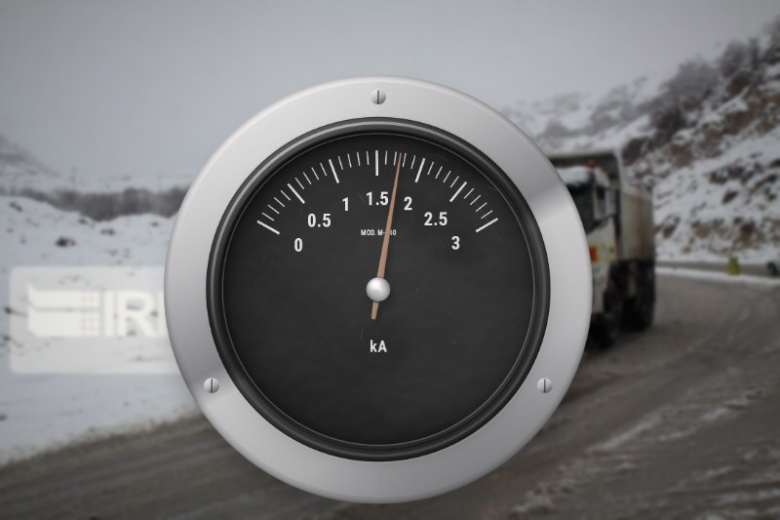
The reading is 1.75 kA
